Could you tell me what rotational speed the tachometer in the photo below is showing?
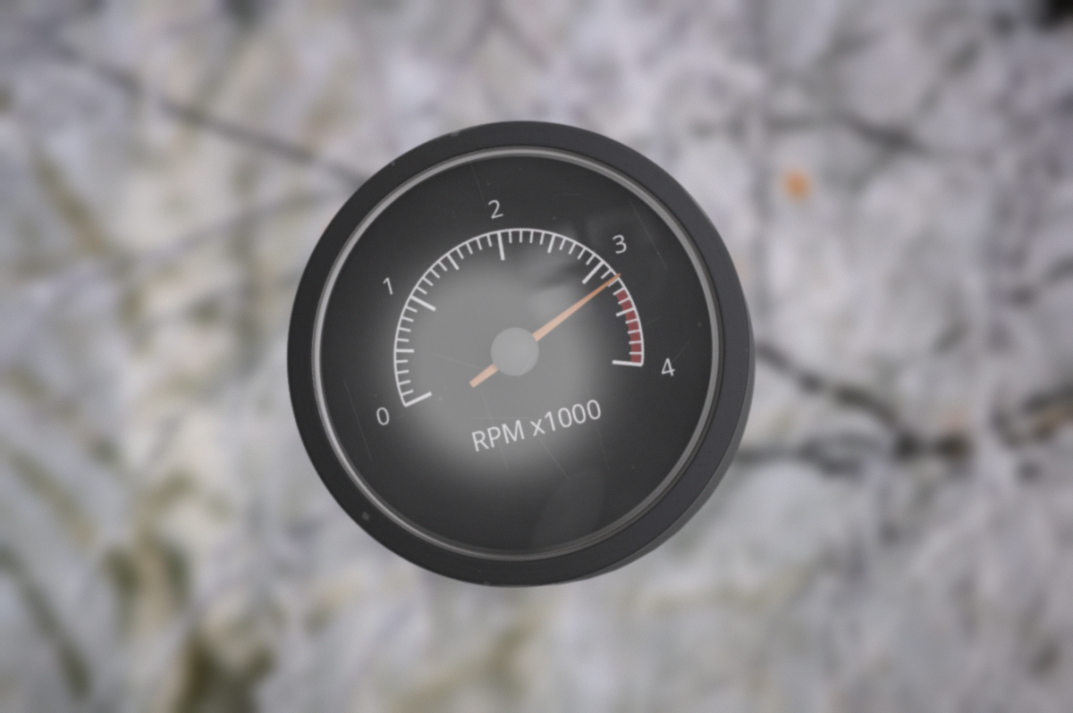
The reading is 3200 rpm
